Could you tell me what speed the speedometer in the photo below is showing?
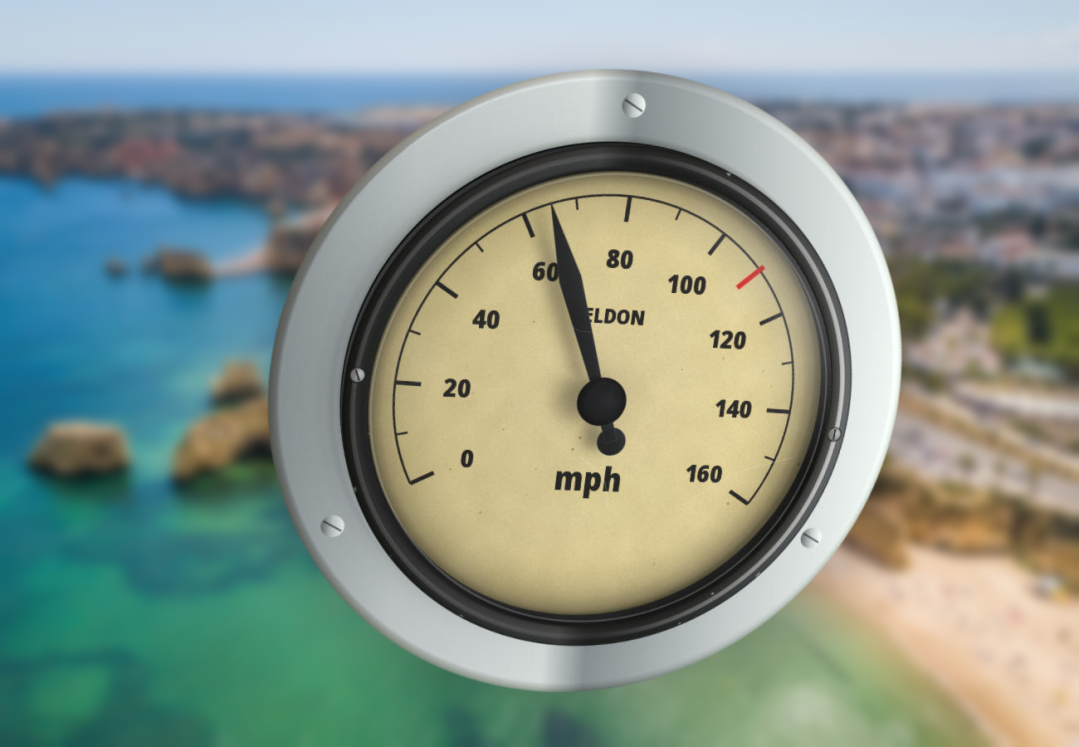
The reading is 65 mph
